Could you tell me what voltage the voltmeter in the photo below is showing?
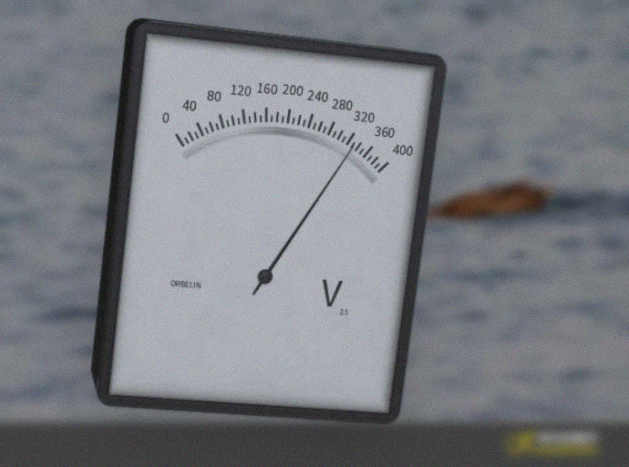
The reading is 330 V
